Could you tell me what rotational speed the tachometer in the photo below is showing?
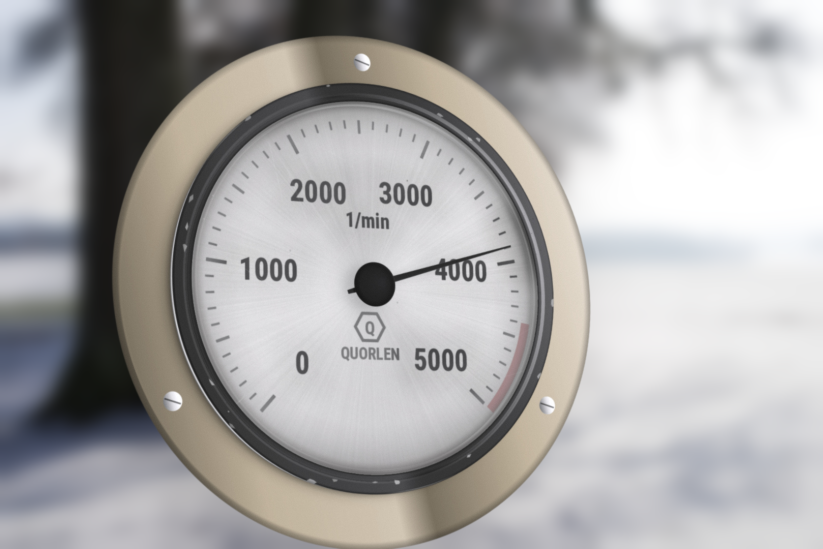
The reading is 3900 rpm
